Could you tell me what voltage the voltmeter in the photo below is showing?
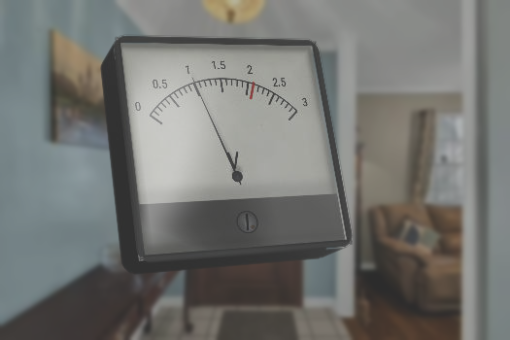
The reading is 1 V
